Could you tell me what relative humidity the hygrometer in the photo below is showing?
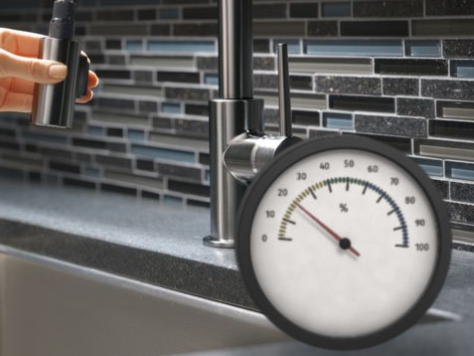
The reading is 20 %
